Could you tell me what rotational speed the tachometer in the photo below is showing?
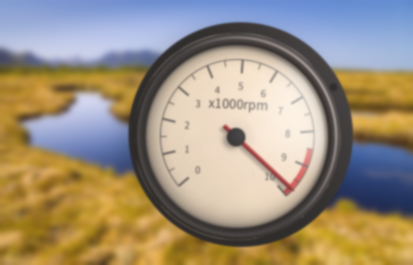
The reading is 9750 rpm
